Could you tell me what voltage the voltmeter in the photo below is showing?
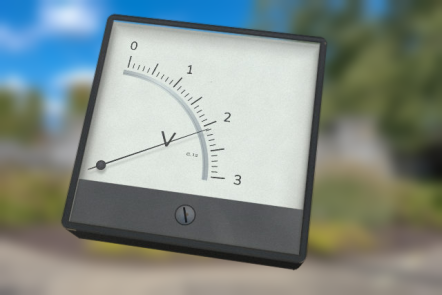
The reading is 2.1 V
